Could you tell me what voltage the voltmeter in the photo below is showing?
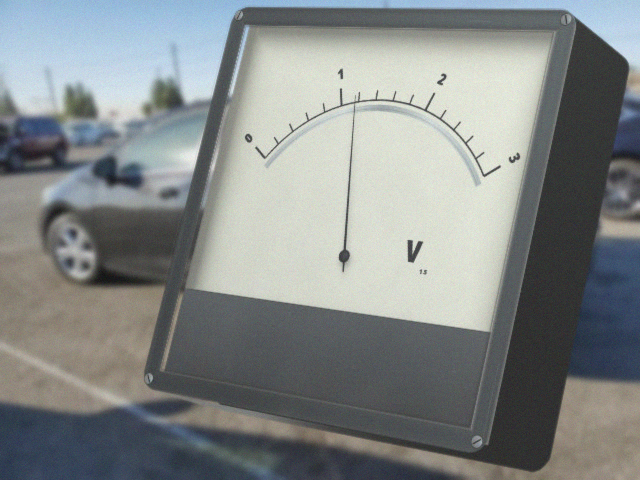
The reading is 1.2 V
